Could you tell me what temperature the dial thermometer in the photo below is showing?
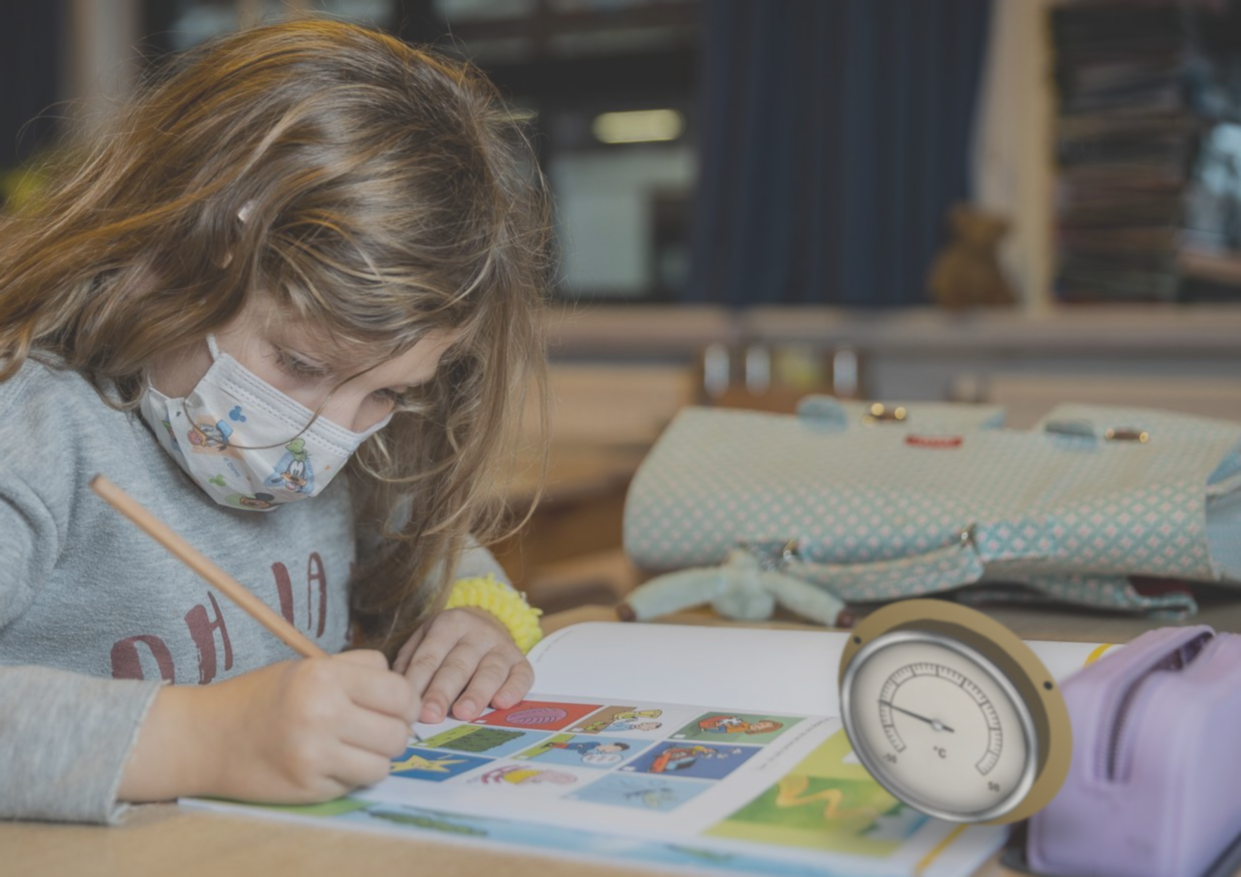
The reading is -30 °C
